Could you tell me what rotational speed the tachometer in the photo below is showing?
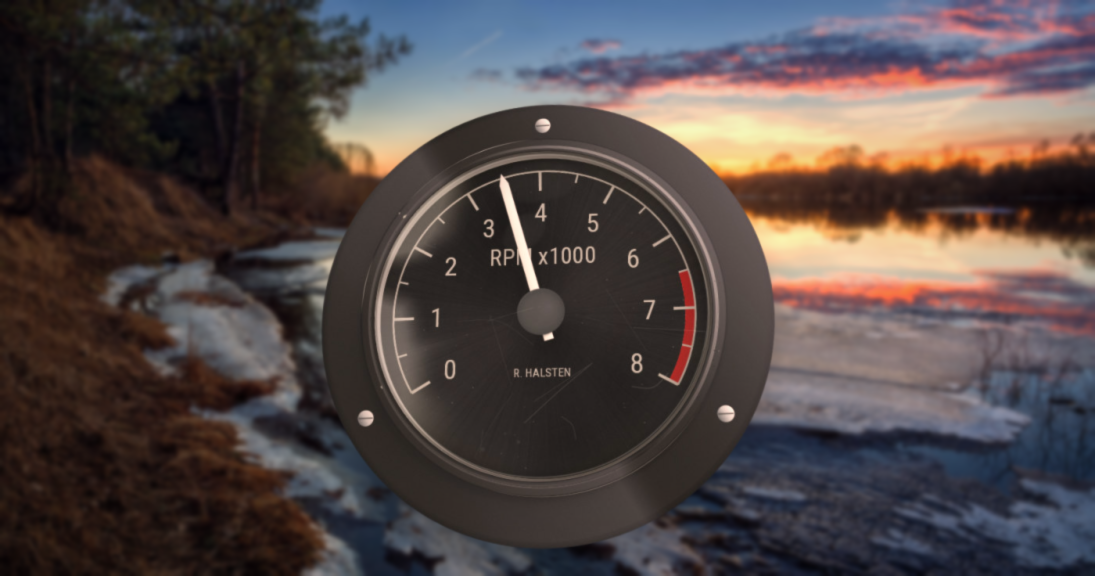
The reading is 3500 rpm
